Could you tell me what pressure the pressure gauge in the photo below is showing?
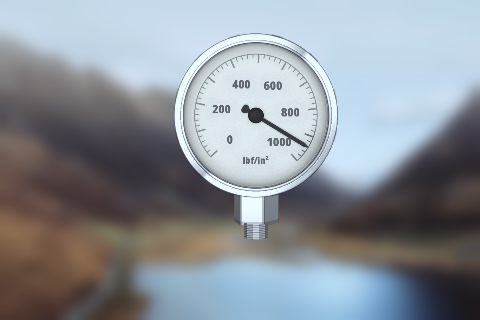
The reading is 940 psi
